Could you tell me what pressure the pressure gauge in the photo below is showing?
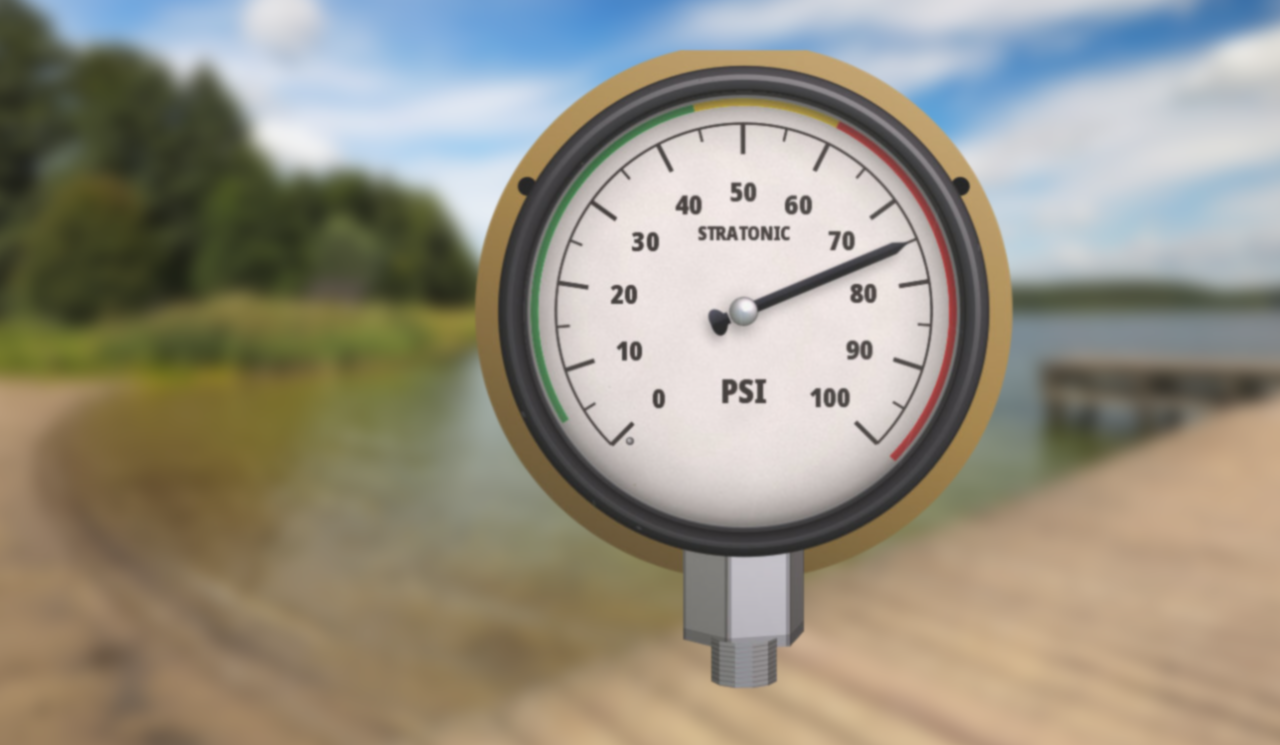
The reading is 75 psi
